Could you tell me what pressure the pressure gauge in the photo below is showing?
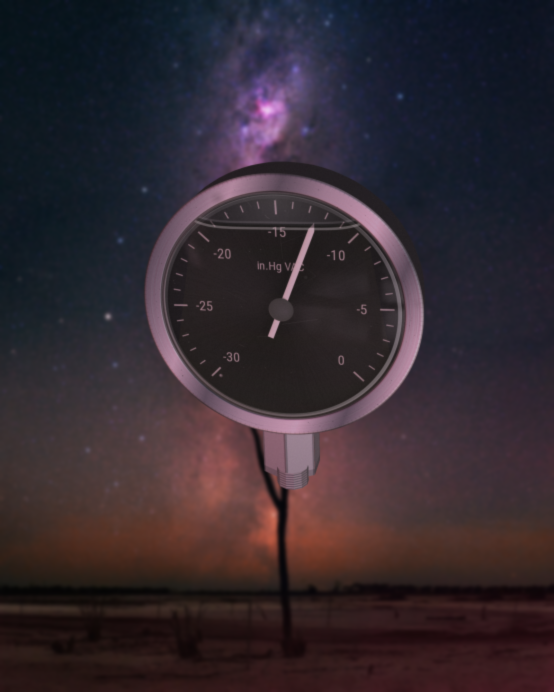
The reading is -12.5 inHg
